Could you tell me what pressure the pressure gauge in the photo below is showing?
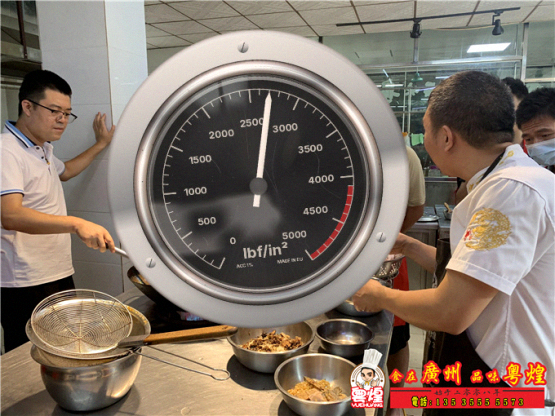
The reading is 2700 psi
